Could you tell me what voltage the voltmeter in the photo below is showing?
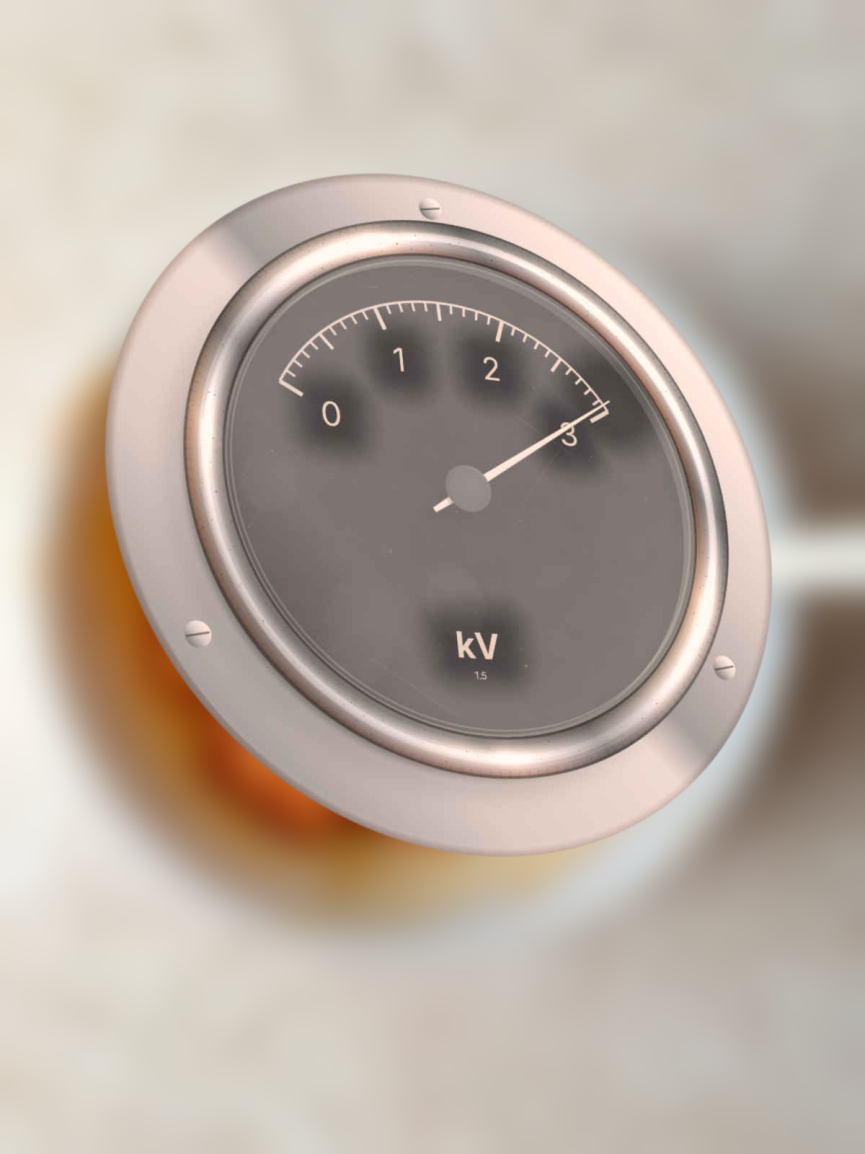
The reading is 2.95 kV
